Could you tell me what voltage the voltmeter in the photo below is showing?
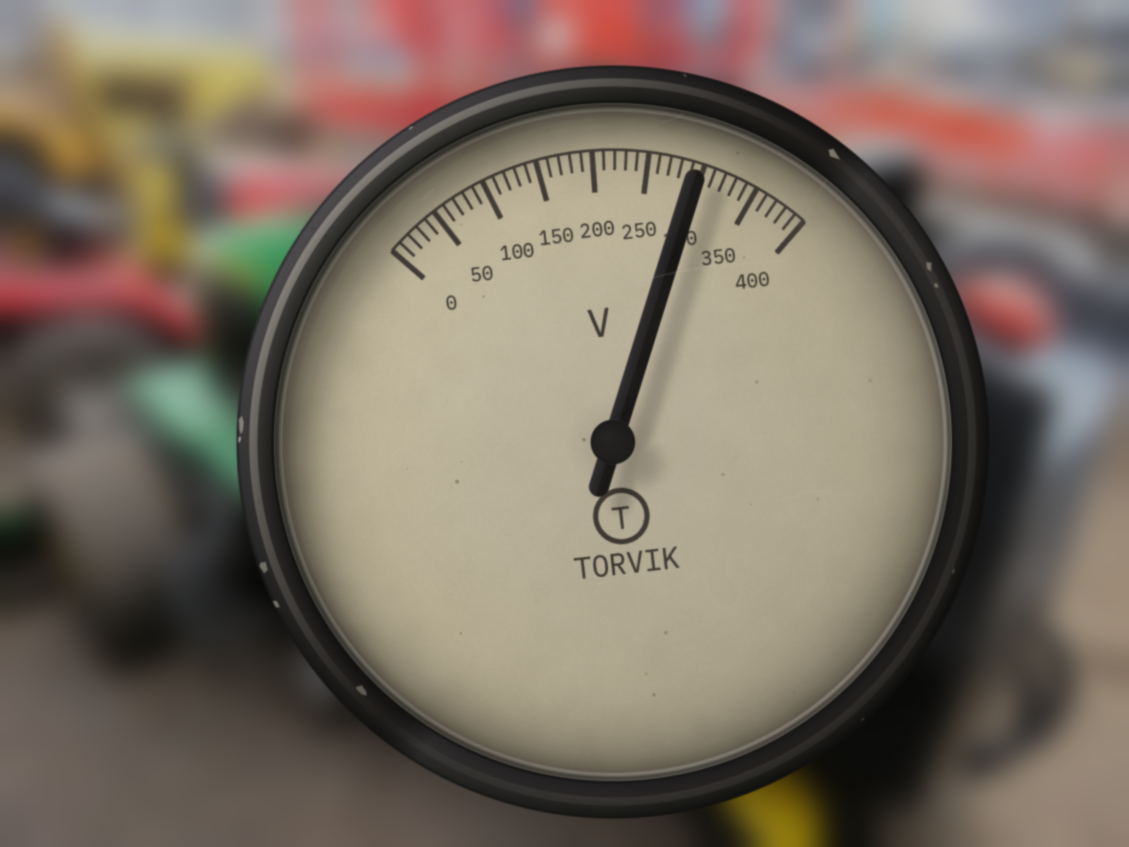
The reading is 295 V
